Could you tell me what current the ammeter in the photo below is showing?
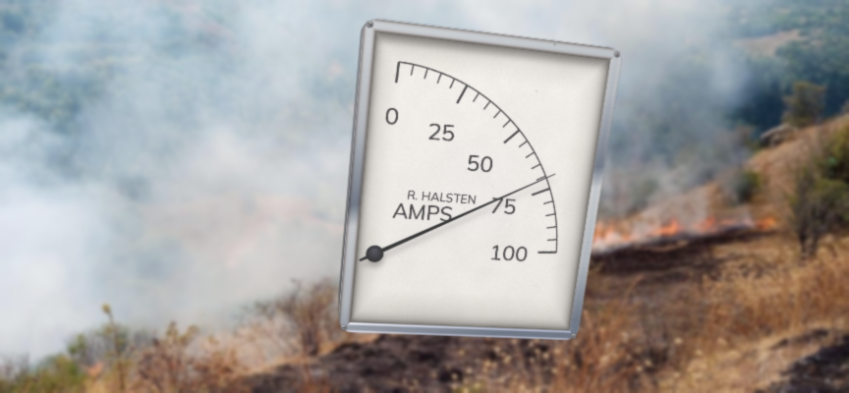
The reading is 70 A
